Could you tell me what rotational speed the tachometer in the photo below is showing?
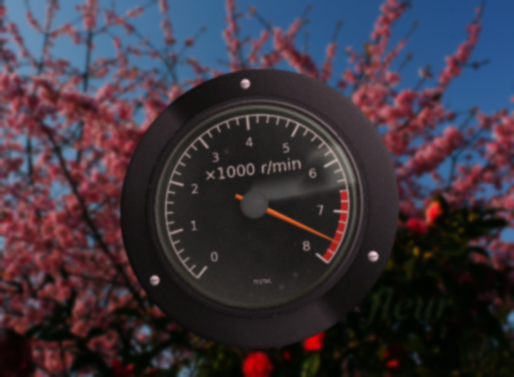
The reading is 7600 rpm
